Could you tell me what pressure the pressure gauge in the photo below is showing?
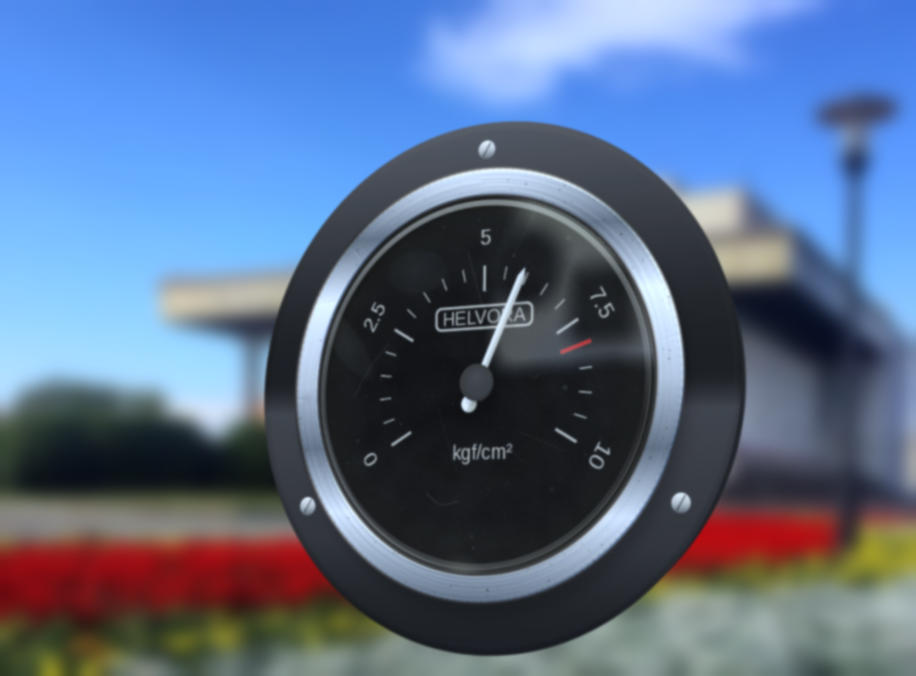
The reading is 6 kg/cm²
